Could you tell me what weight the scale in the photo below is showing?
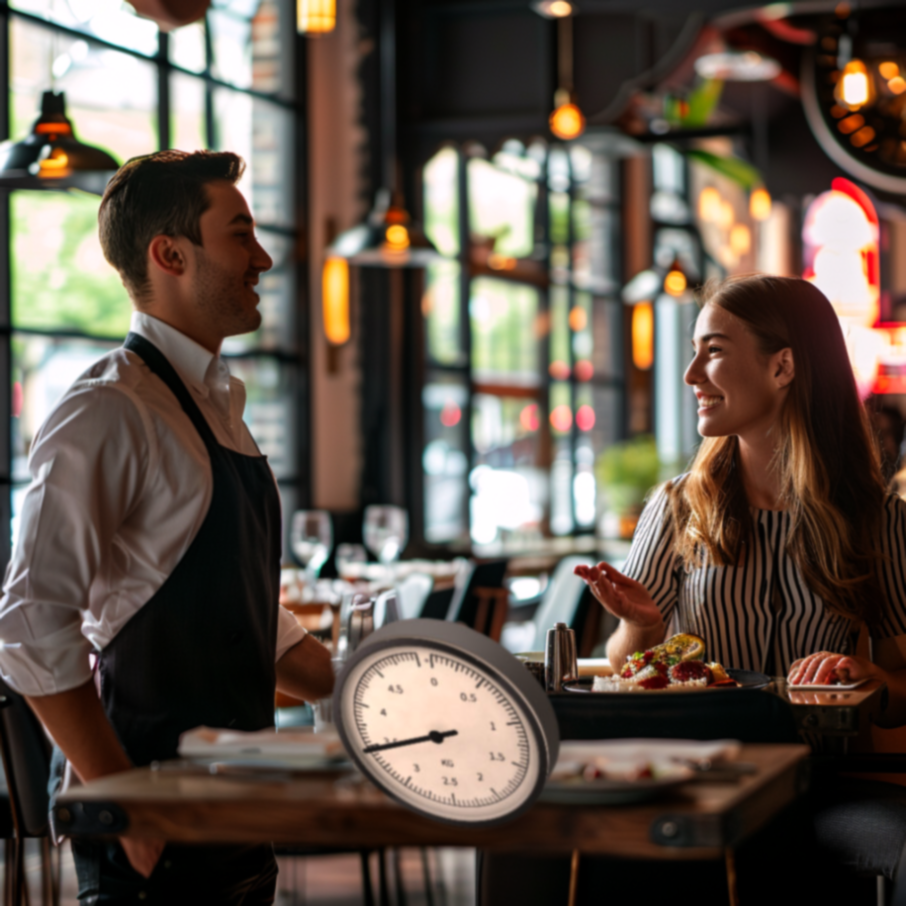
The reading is 3.5 kg
